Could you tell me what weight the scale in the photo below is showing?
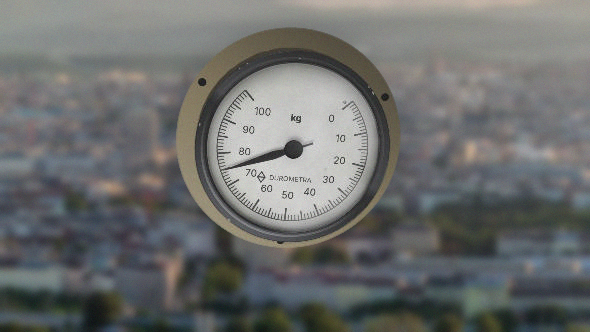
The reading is 75 kg
